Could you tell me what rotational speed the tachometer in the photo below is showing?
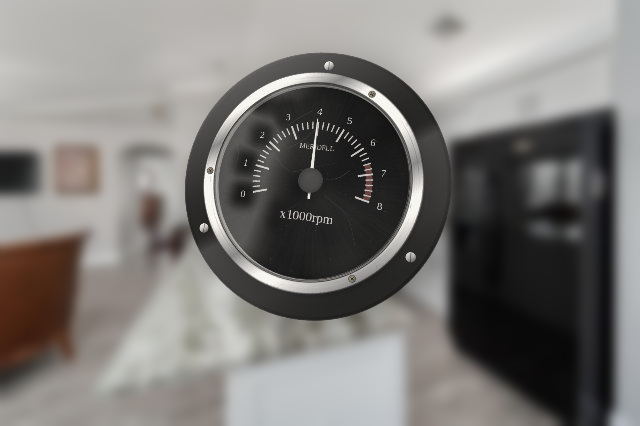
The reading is 4000 rpm
